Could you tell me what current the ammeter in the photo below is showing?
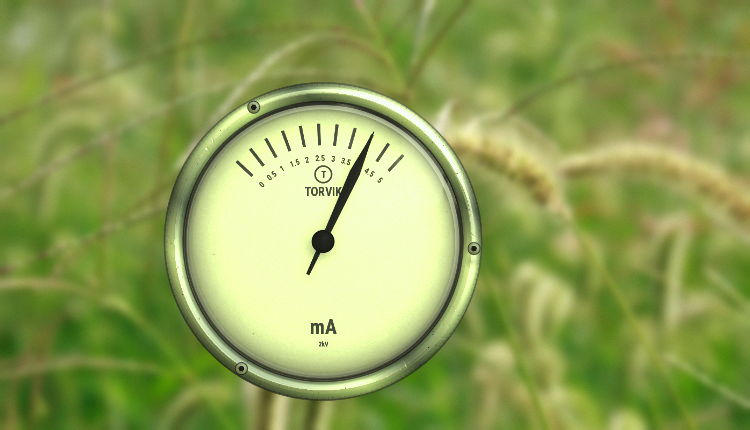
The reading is 4 mA
